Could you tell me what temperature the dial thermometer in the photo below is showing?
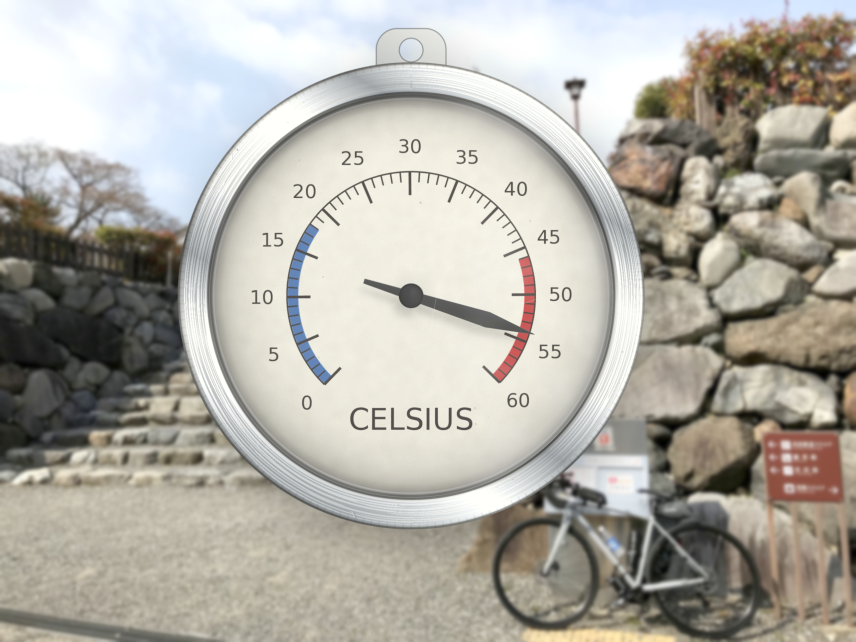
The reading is 54 °C
